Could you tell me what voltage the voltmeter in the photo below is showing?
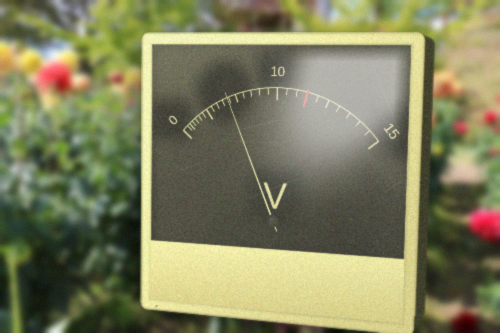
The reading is 7 V
